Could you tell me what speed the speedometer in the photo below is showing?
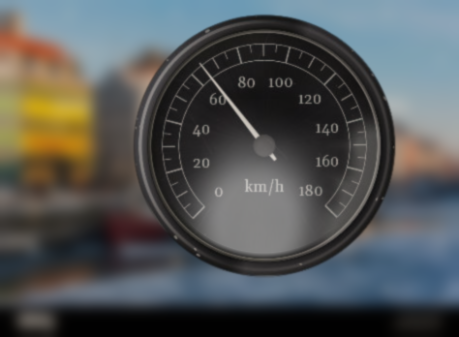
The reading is 65 km/h
